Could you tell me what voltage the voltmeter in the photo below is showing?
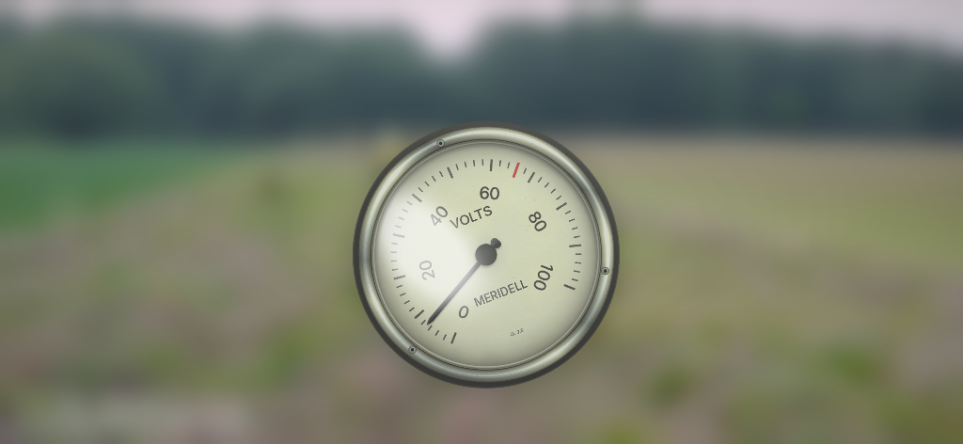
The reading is 7 V
